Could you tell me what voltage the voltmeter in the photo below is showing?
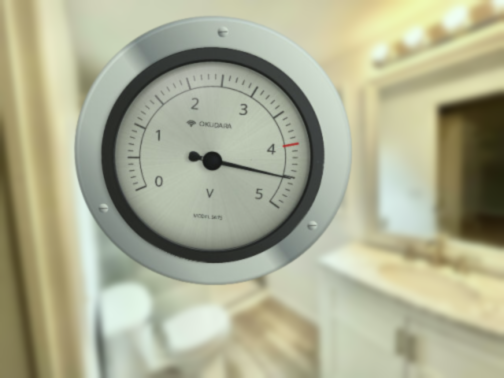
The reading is 4.5 V
